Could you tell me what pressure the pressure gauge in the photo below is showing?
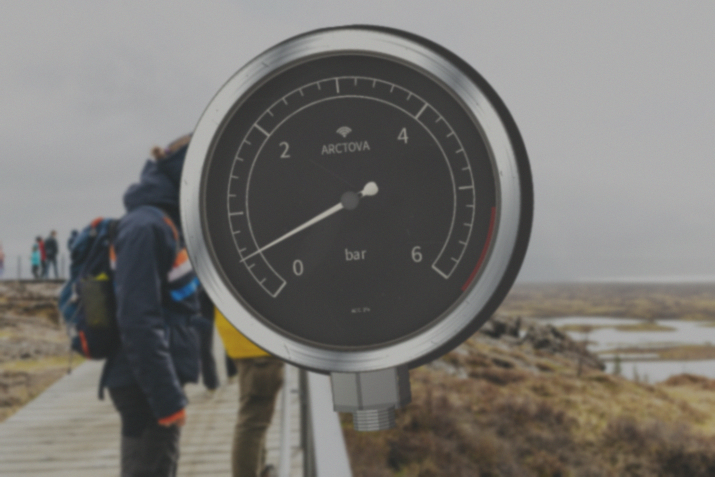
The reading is 0.5 bar
